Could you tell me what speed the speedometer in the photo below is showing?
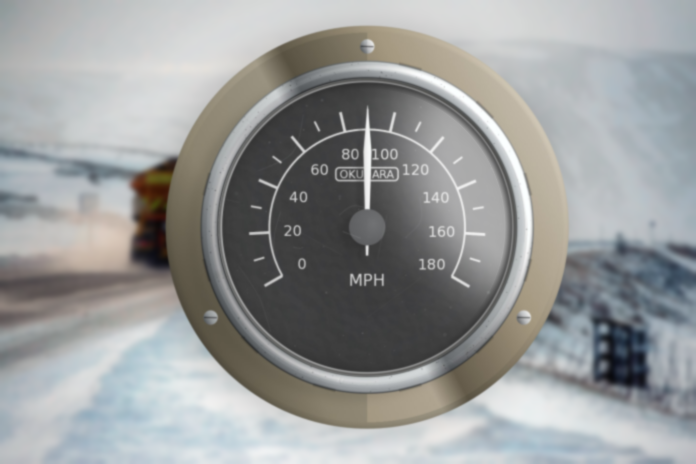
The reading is 90 mph
